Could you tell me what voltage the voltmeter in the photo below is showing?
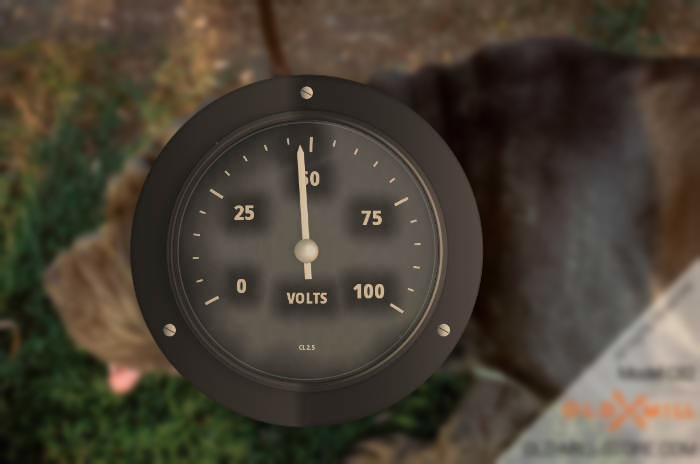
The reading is 47.5 V
